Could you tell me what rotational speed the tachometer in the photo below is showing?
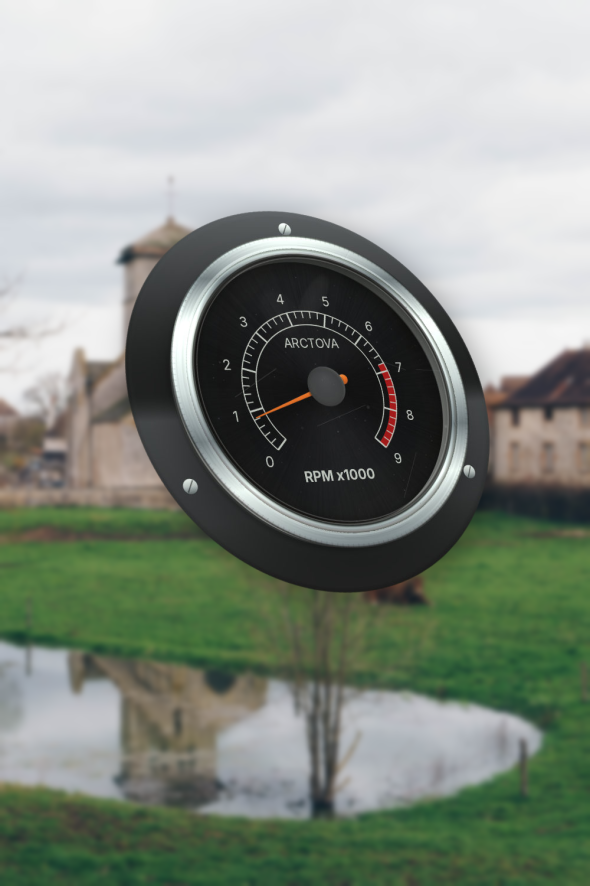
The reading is 800 rpm
